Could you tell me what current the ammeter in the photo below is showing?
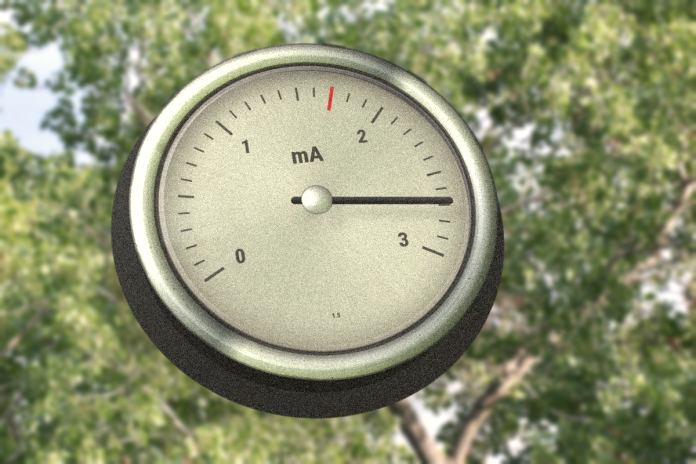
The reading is 2.7 mA
